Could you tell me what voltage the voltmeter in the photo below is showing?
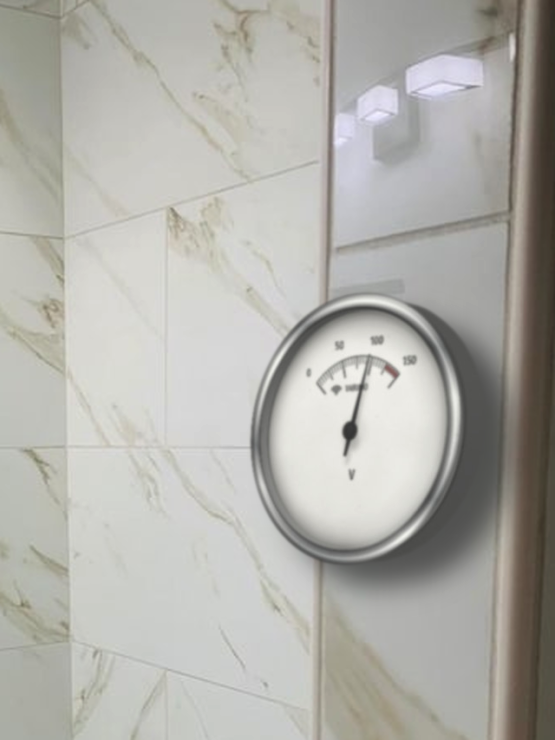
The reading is 100 V
